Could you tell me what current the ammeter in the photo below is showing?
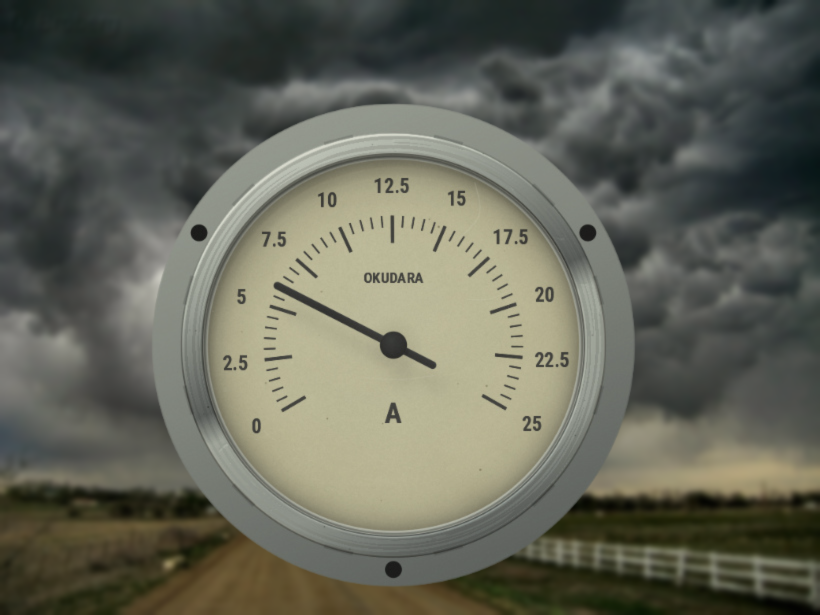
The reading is 6 A
